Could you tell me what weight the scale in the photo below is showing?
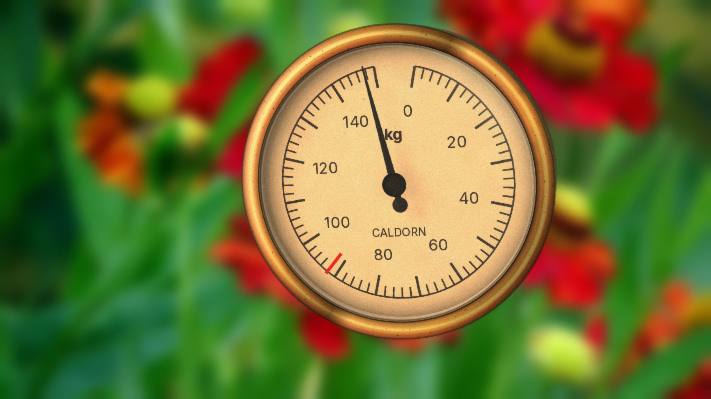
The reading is 148 kg
